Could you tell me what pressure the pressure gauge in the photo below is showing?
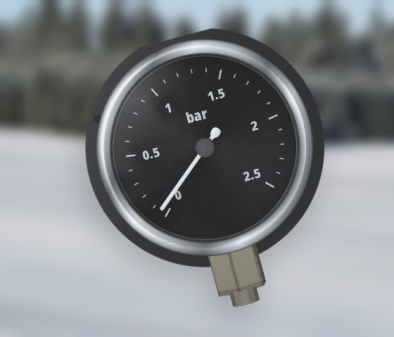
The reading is 0.05 bar
